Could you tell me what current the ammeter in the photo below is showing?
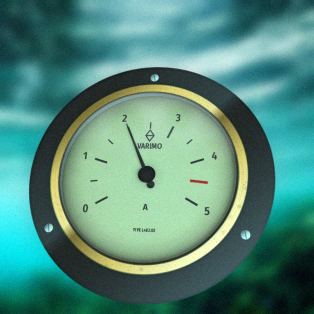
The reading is 2 A
